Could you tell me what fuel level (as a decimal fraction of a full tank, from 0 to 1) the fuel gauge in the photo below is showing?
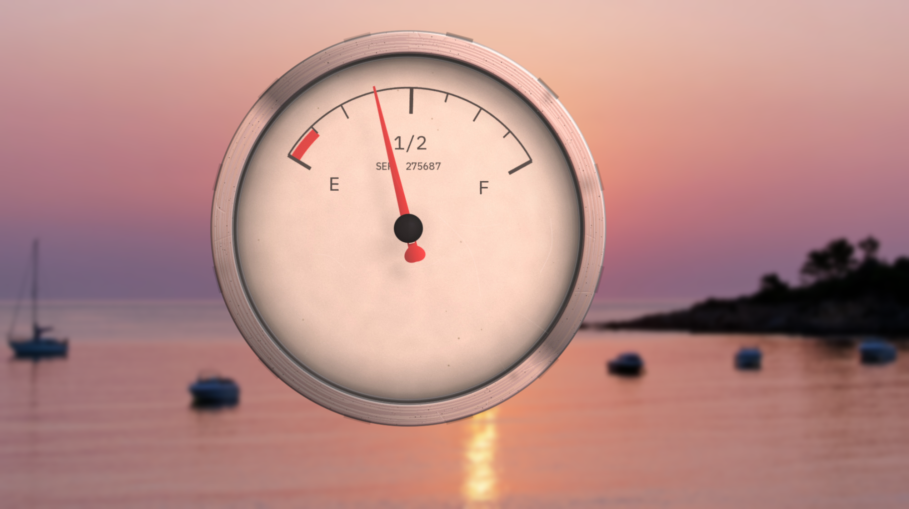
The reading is 0.375
